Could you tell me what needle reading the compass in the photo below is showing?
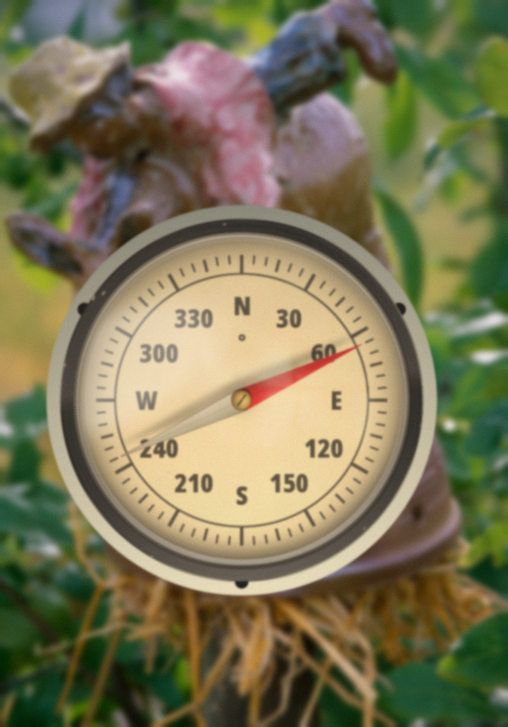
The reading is 65 °
